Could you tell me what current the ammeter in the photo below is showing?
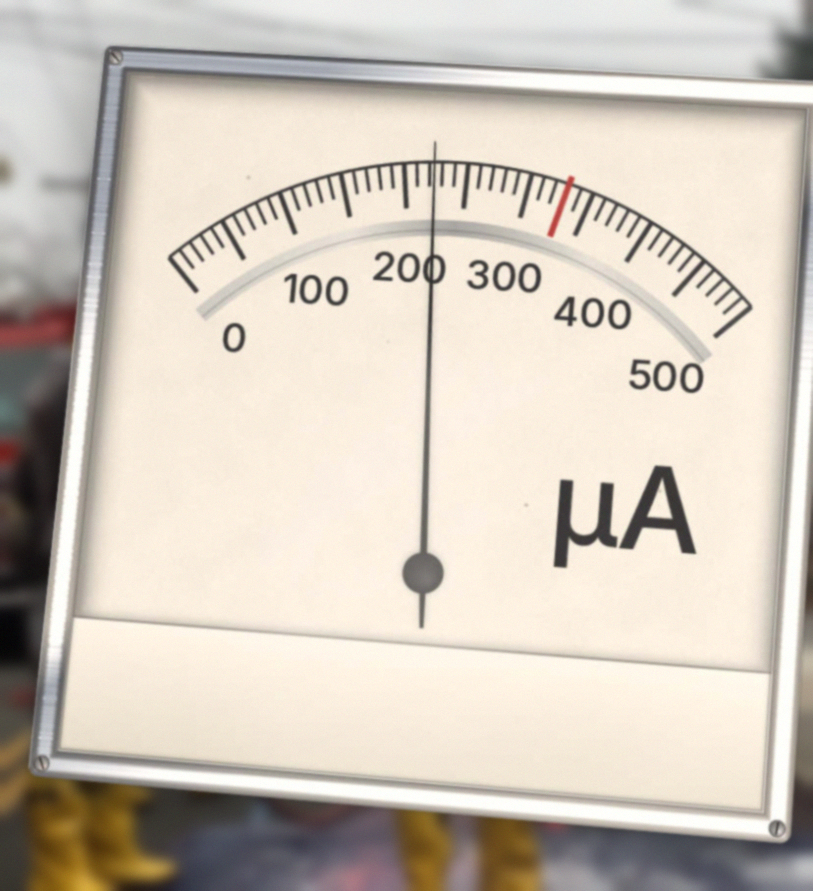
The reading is 225 µA
